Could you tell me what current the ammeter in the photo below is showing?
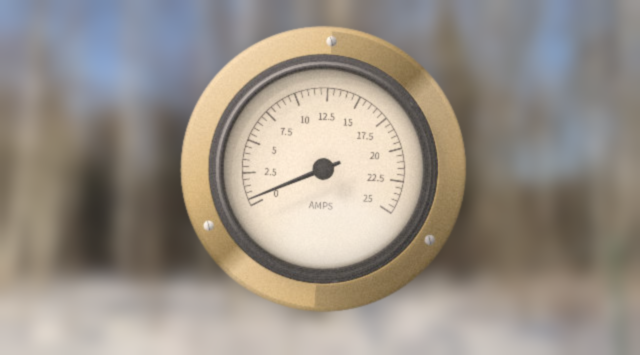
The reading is 0.5 A
